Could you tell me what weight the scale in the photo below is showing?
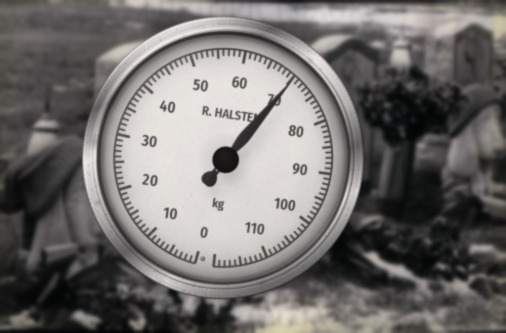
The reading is 70 kg
